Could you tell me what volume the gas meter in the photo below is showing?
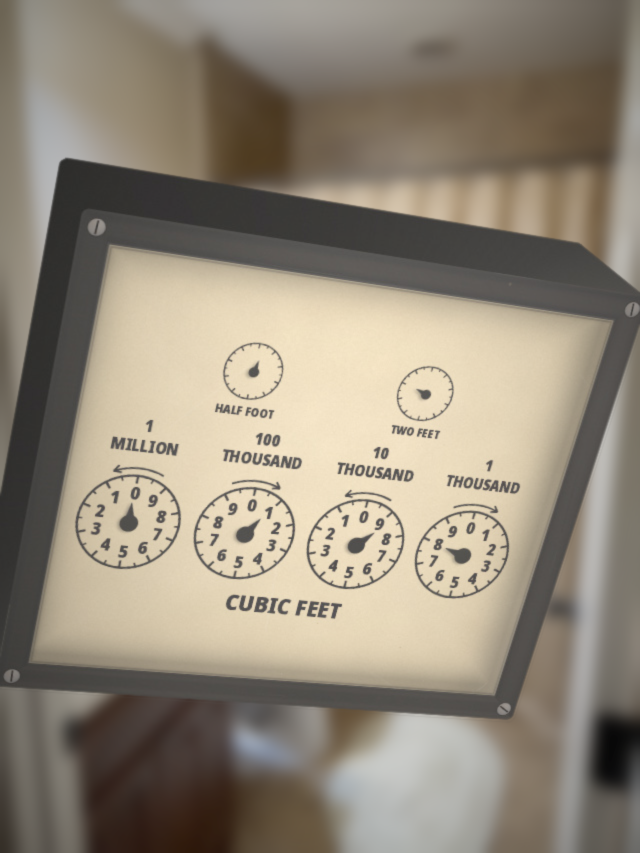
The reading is 8800 ft³
